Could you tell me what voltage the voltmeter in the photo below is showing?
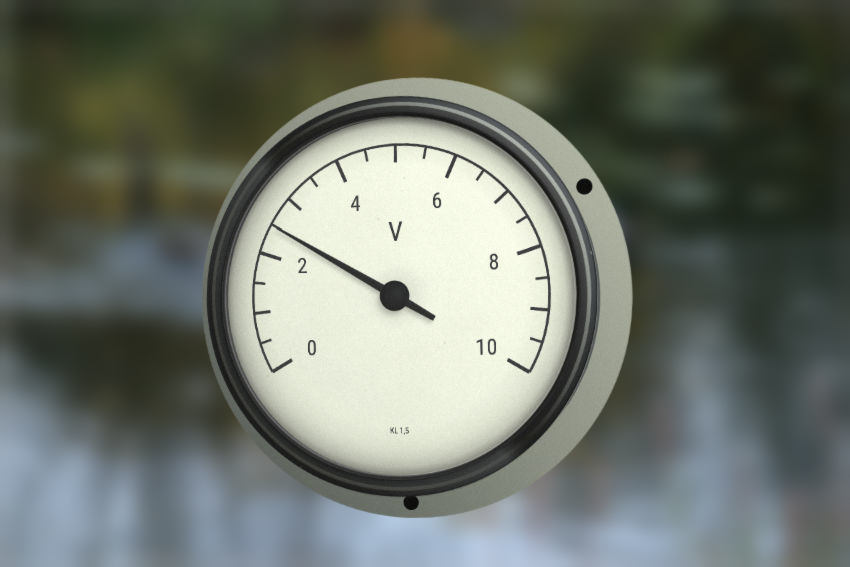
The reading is 2.5 V
